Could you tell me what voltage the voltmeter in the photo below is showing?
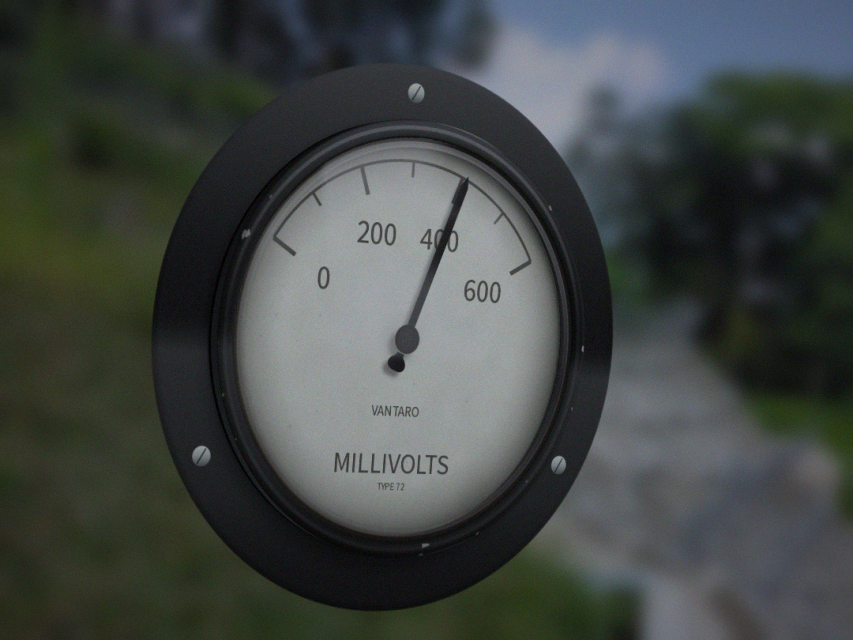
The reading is 400 mV
